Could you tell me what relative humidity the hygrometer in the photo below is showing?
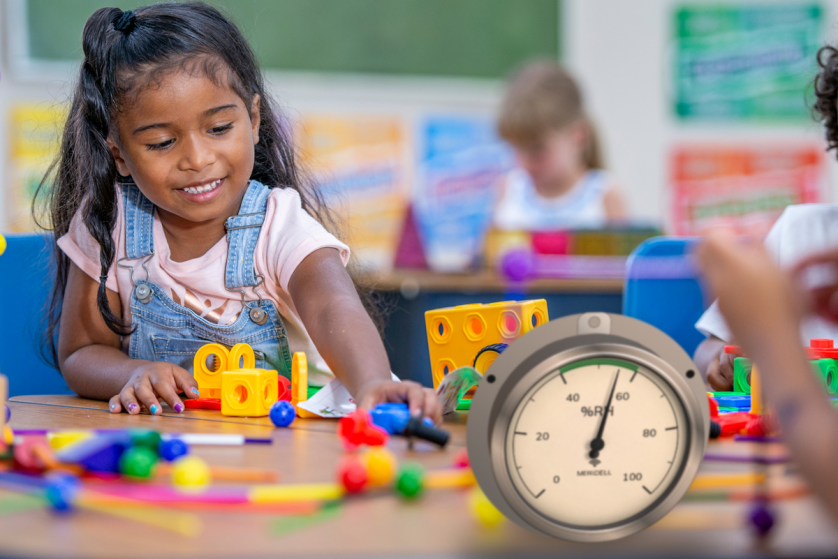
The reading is 55 %
